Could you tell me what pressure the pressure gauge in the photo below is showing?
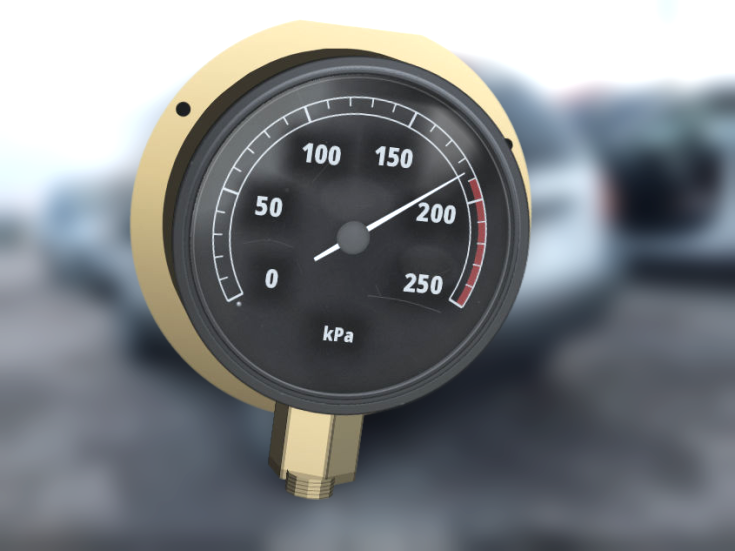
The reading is 185 kPa
